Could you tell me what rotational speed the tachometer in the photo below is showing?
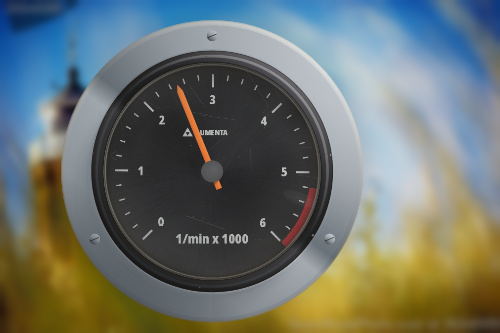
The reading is 2500 rpm
